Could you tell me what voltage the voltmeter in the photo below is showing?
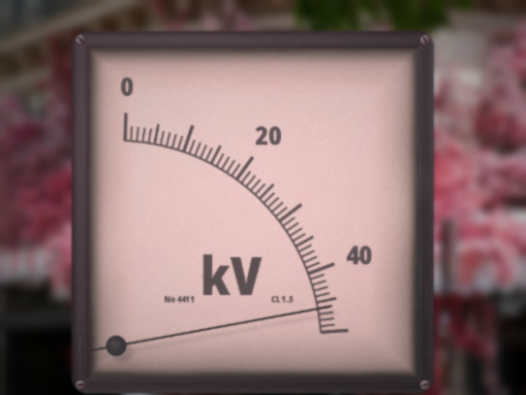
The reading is 46 kV
